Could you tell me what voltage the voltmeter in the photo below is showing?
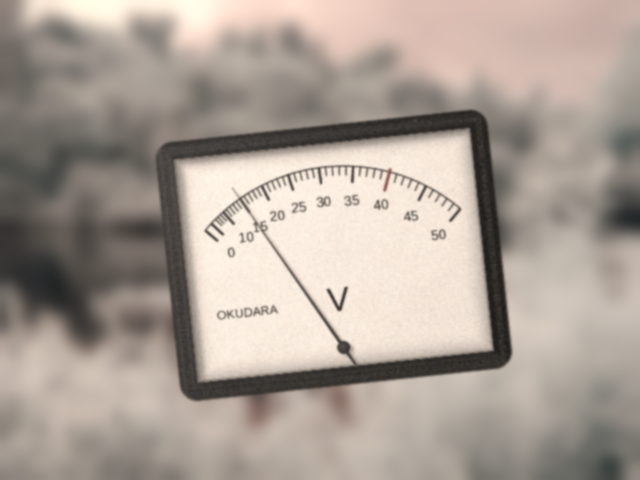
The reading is 15 V
